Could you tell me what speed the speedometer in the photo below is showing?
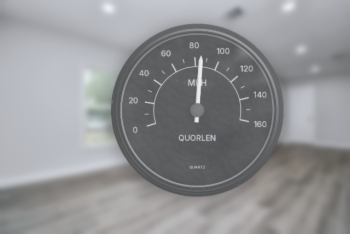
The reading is 85 mph
